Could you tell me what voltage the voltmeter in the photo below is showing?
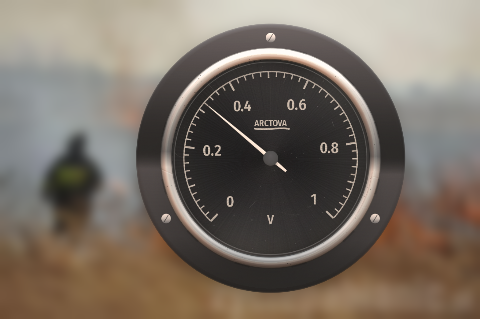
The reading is 0.32 V
